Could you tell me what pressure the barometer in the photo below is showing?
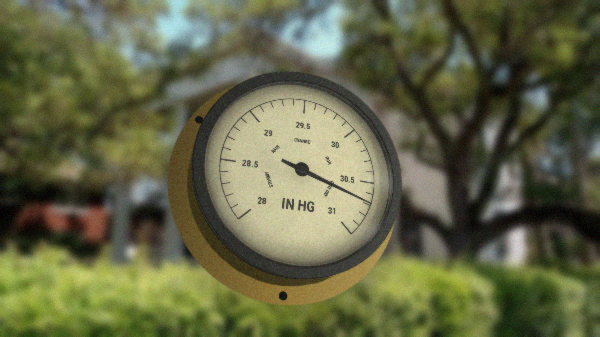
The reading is 30.7 inHg
